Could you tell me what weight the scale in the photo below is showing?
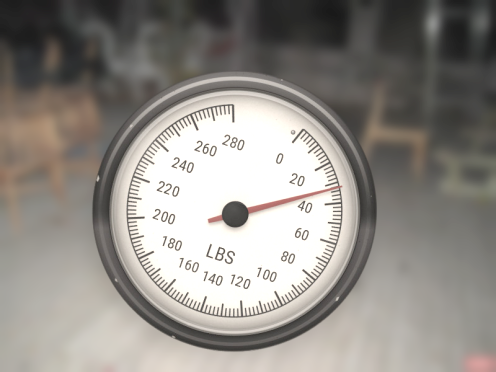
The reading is 32 lb
